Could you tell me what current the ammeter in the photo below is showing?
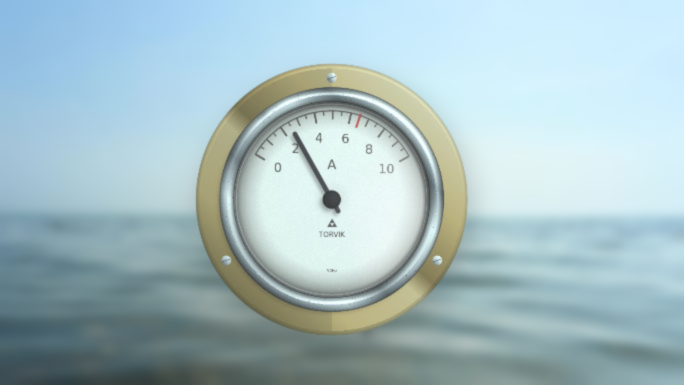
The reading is 2.5 A
